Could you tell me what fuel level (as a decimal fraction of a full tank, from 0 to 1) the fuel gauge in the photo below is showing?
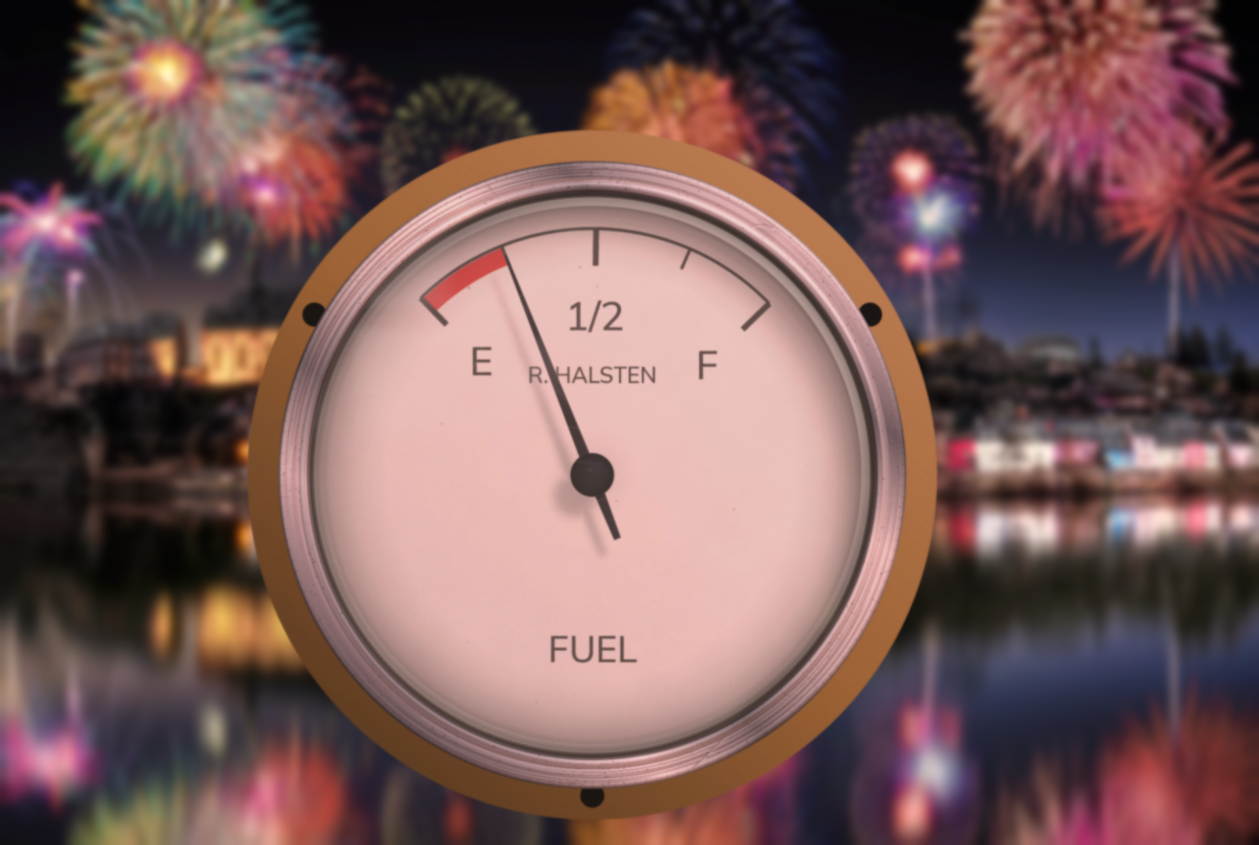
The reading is 0.25
